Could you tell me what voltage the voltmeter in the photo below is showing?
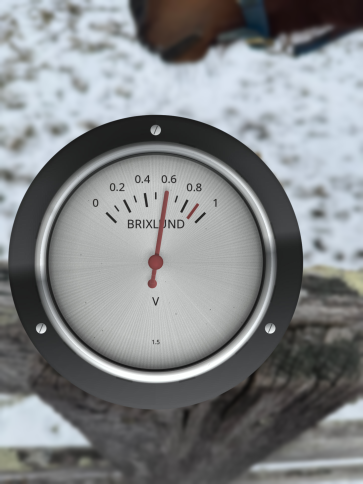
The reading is 0.6 V
